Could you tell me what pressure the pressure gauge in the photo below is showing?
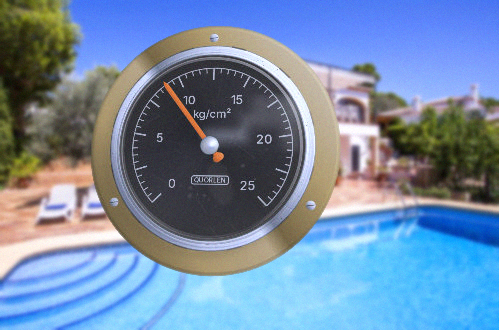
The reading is 9 kg/cm²
